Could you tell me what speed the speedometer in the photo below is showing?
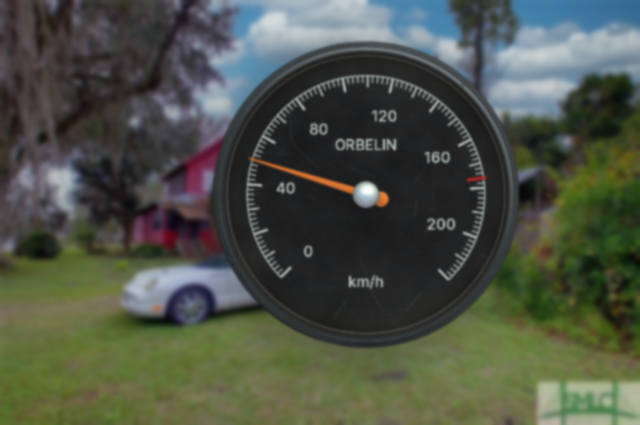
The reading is 50 km/h
